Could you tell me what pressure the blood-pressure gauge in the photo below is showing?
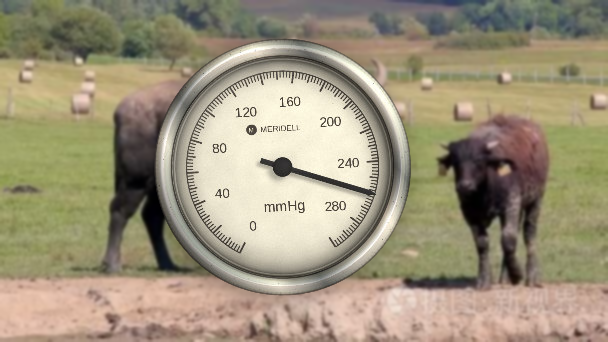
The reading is 260 mmHg
